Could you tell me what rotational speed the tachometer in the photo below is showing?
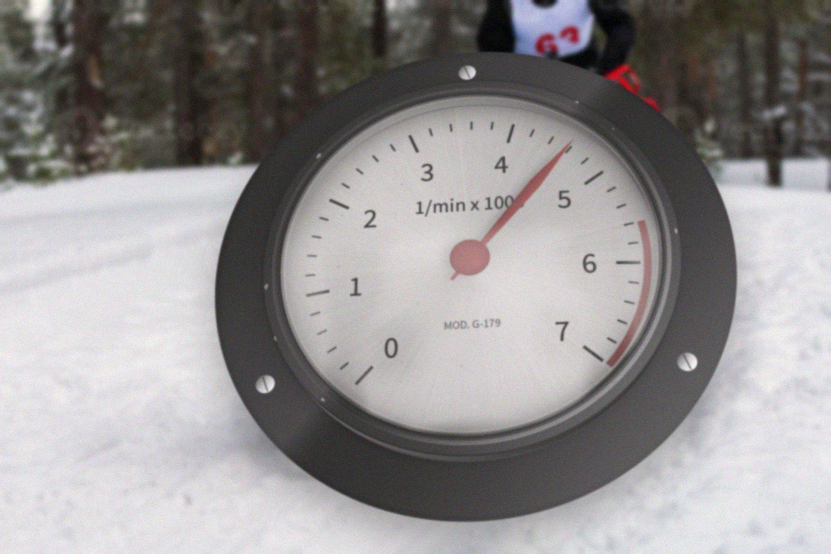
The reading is 4600 rpm
